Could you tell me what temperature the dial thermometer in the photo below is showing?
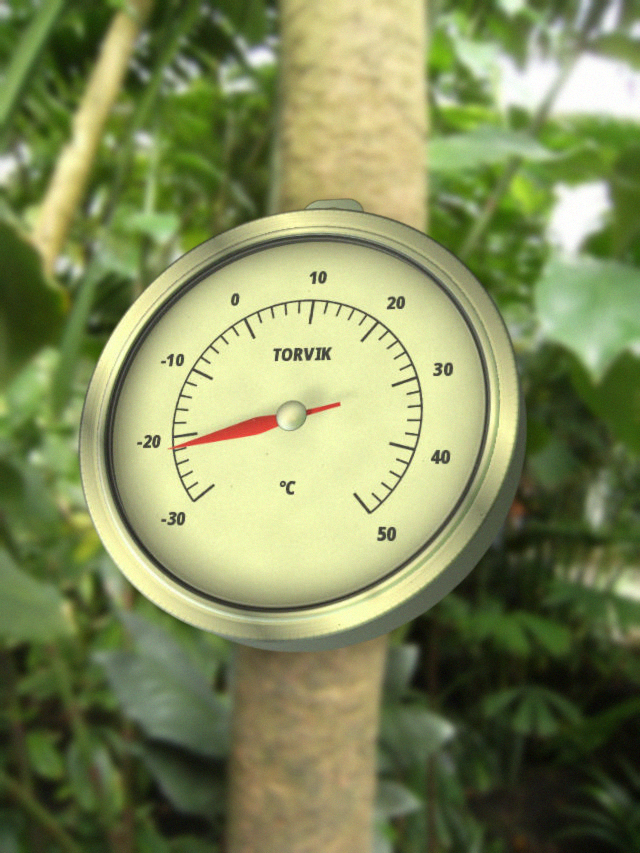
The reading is -22 °C
